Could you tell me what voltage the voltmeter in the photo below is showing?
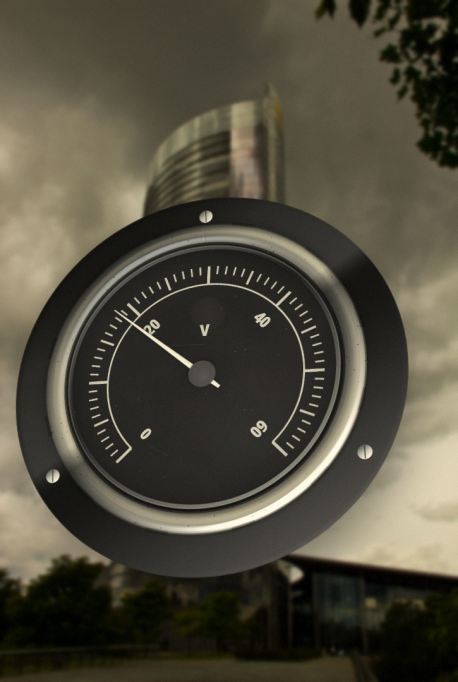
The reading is 18.5 V
